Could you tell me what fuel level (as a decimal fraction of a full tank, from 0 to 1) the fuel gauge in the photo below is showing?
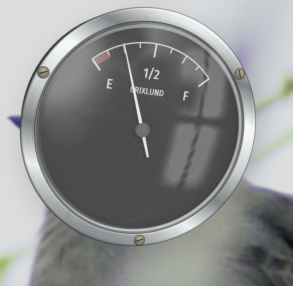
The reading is 0.25
